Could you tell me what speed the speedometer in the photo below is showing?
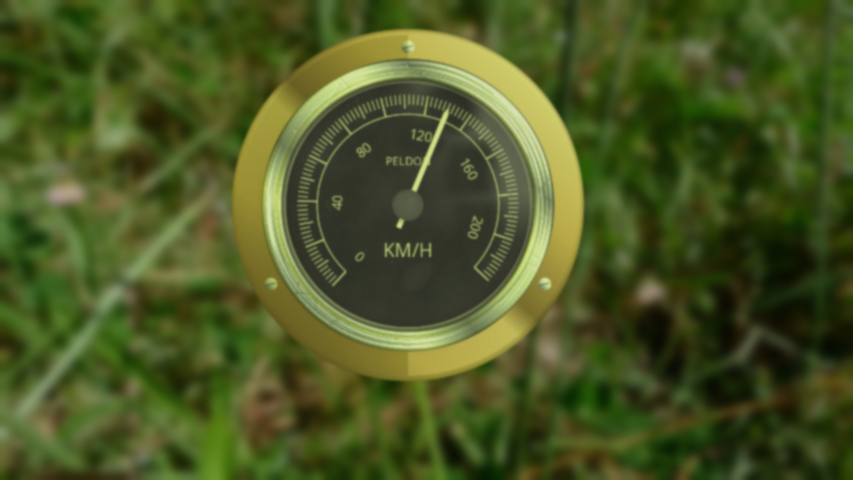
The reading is 130 km/h
